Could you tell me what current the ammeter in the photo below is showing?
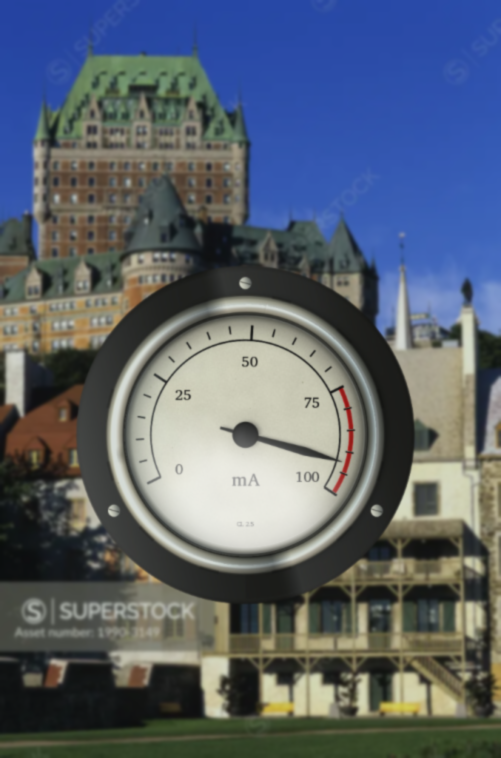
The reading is 92.5 mA
